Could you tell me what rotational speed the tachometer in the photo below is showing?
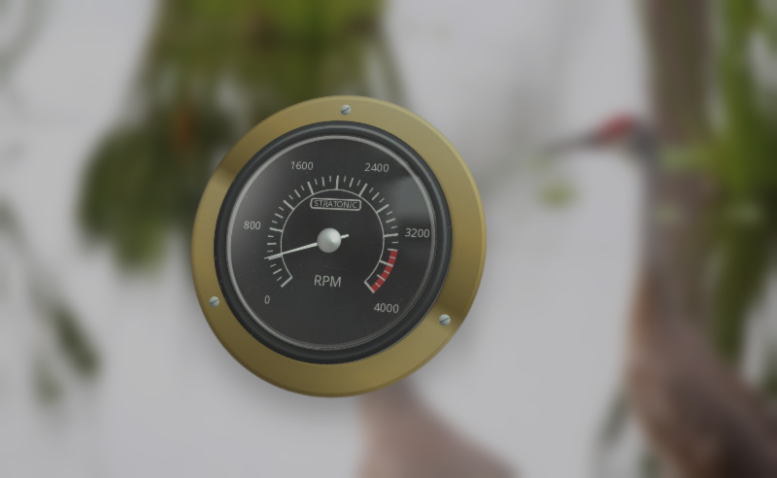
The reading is 400 rpm
